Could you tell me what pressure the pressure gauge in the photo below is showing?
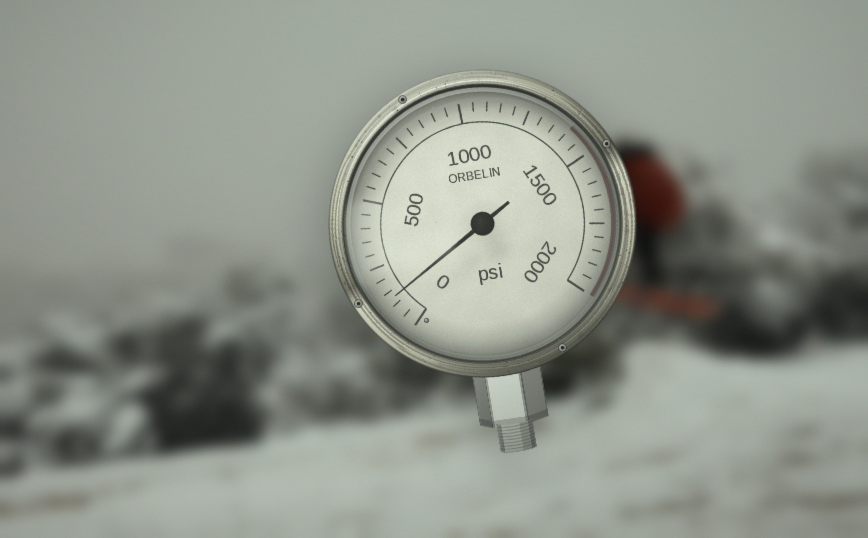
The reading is 125 psi
